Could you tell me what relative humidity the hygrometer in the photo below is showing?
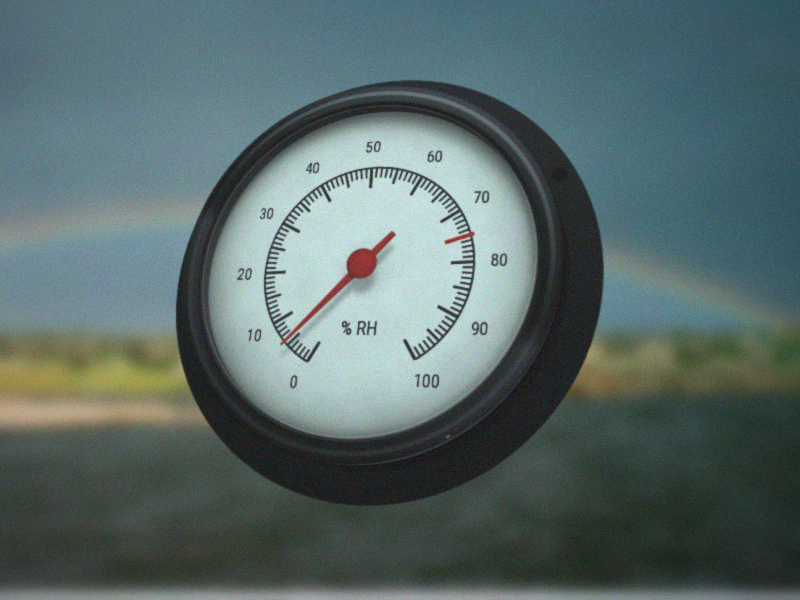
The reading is 5 %
